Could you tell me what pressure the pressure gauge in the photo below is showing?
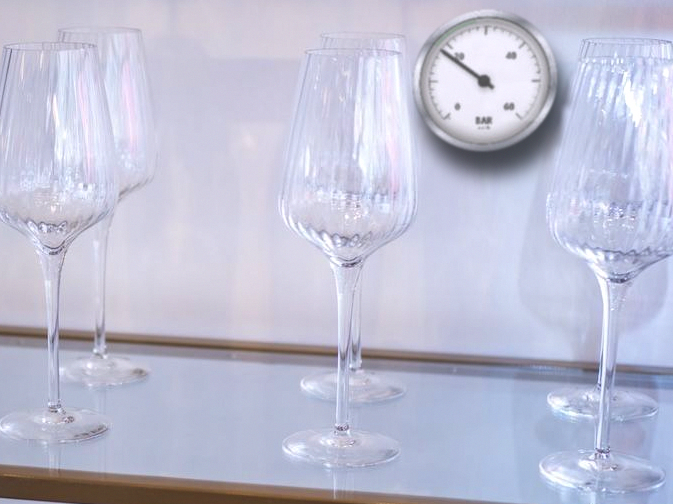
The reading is 18 bar
